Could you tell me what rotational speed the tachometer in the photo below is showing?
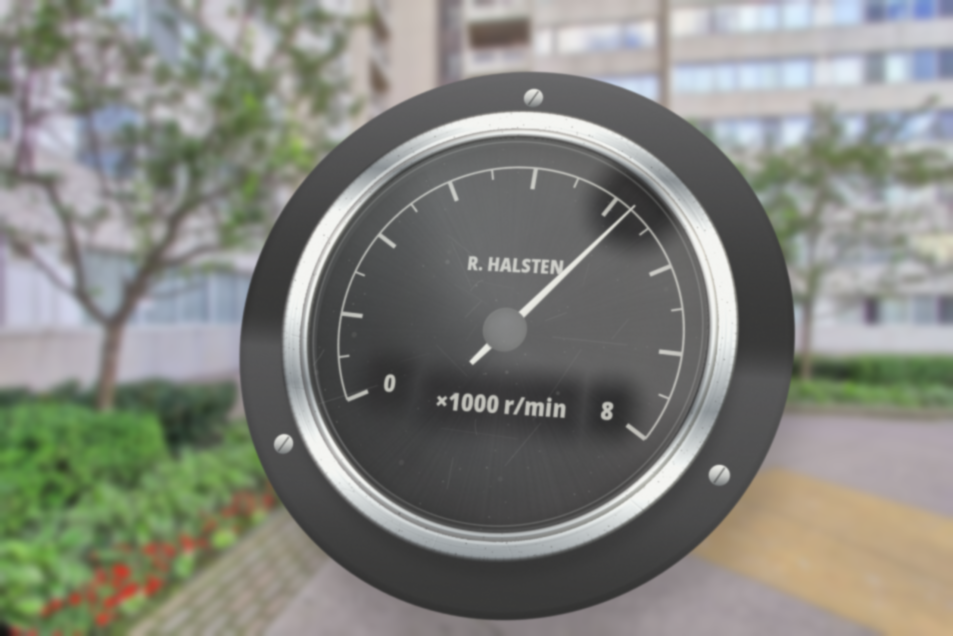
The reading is 5250 rpm
